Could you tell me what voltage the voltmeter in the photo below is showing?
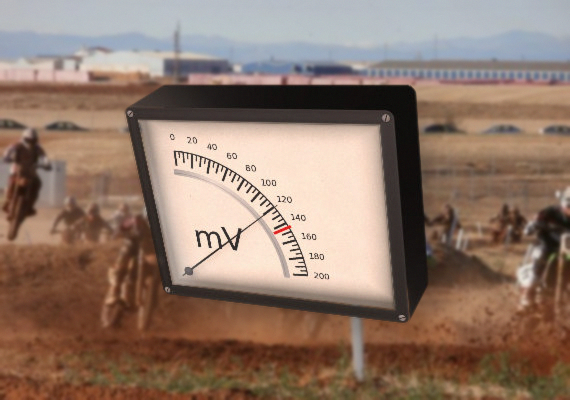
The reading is 120 mV
